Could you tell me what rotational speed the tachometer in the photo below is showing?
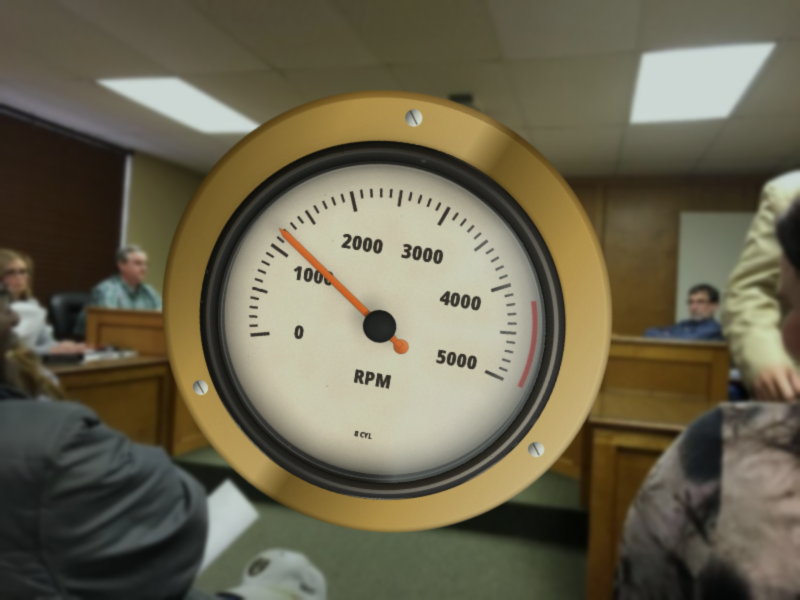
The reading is 1200 rpm
